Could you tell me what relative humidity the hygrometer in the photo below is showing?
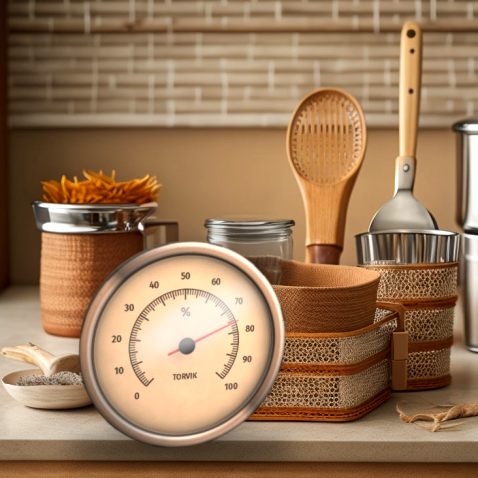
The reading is 75 %
